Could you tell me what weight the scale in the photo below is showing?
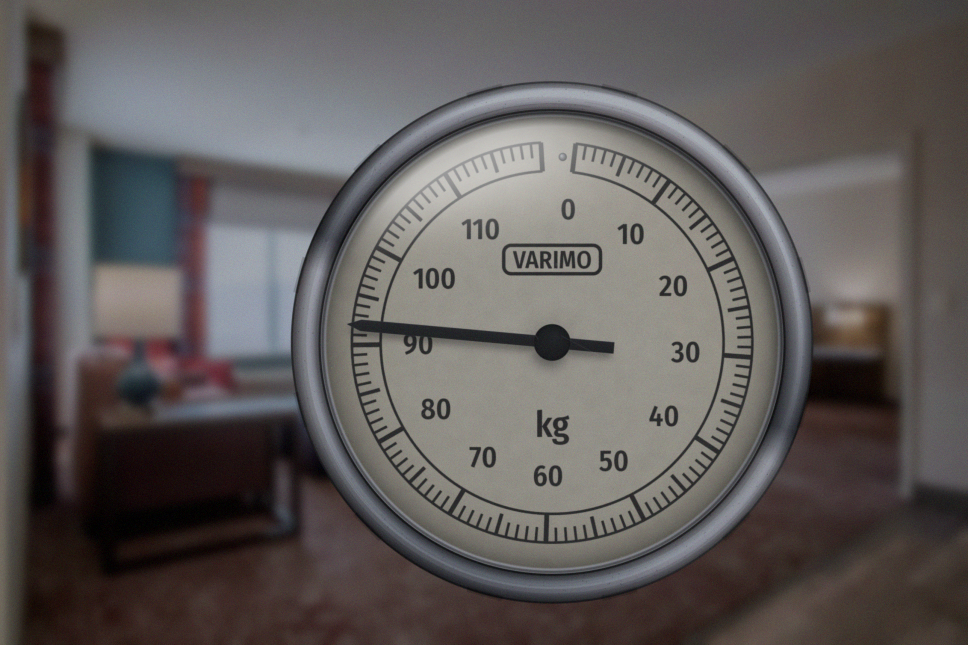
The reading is 92 kg
